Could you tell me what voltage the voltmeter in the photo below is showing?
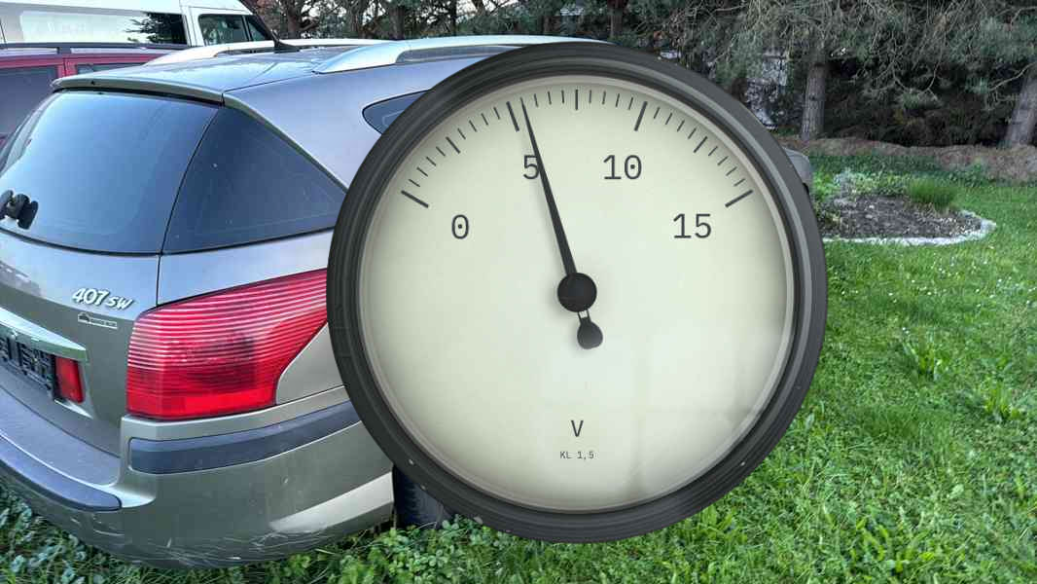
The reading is 5.5 V
